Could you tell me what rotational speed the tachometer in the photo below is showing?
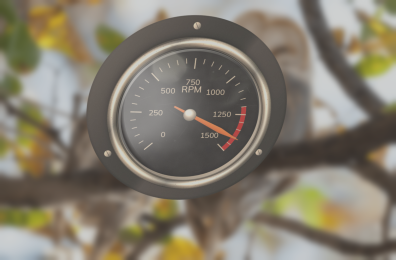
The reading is 1400 rpm
